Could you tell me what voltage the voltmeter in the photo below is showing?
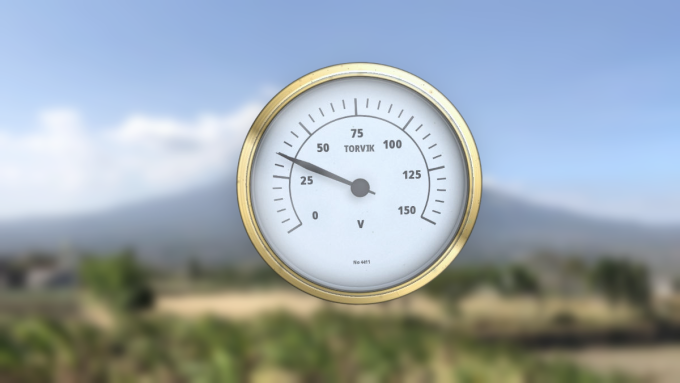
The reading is 35 V
